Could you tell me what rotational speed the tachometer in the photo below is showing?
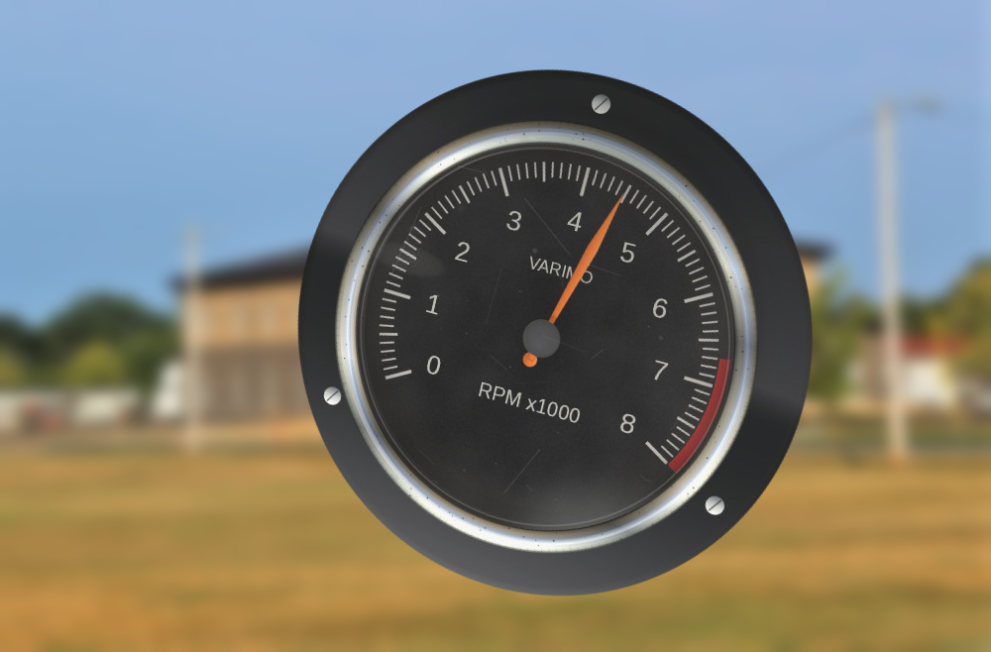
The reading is 4500 rpm
